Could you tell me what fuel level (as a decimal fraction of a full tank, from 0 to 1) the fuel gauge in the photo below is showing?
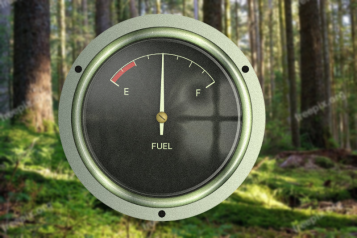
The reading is 0.5
